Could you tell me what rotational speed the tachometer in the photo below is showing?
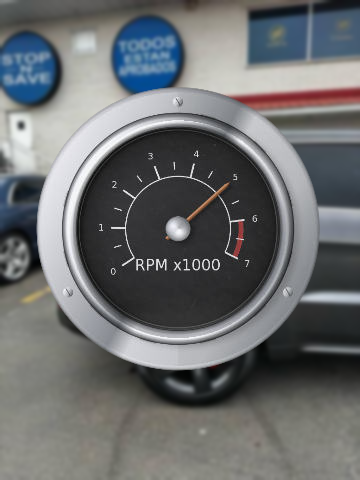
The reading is 5000 rpm
